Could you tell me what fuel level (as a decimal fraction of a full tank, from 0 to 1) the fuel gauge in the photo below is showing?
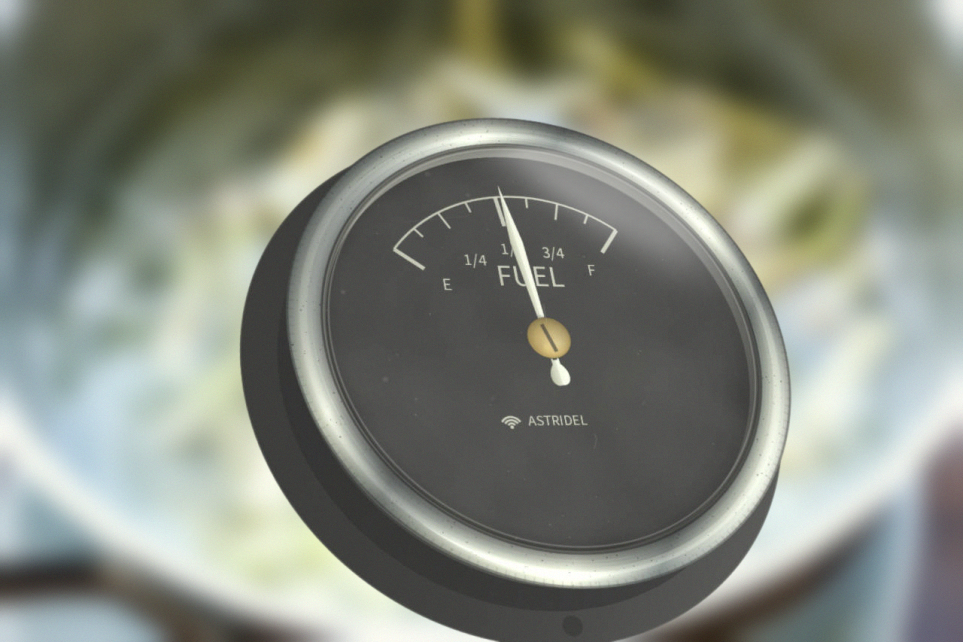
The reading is 0.5
